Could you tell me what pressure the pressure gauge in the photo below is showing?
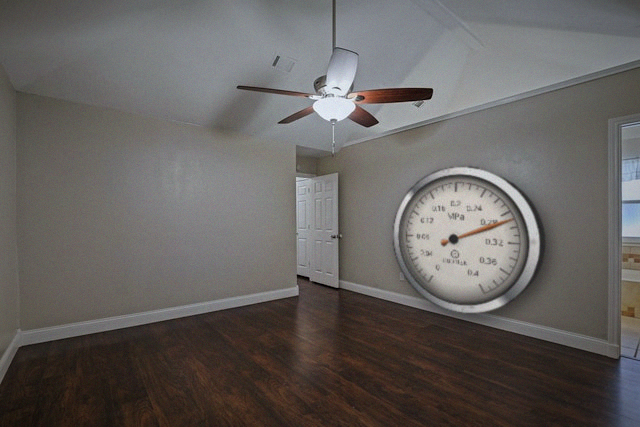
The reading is 0.29 MPa
